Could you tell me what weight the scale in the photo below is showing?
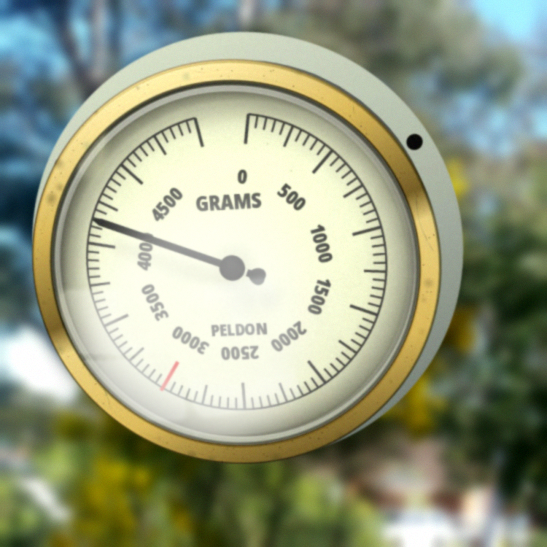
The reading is 4150 g
